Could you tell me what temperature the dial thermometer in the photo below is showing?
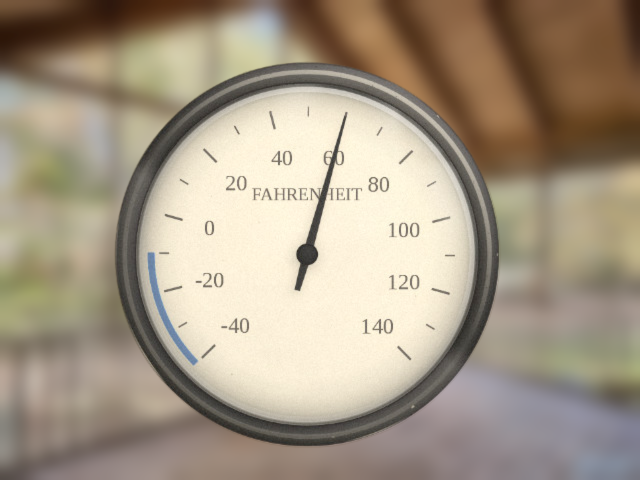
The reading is 60 °F
